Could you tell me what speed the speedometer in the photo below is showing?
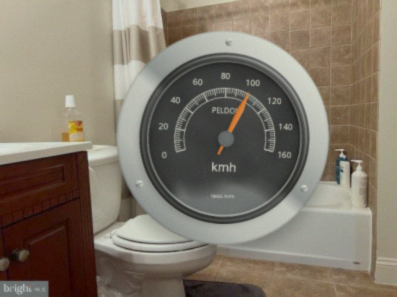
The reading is 100 km/h
